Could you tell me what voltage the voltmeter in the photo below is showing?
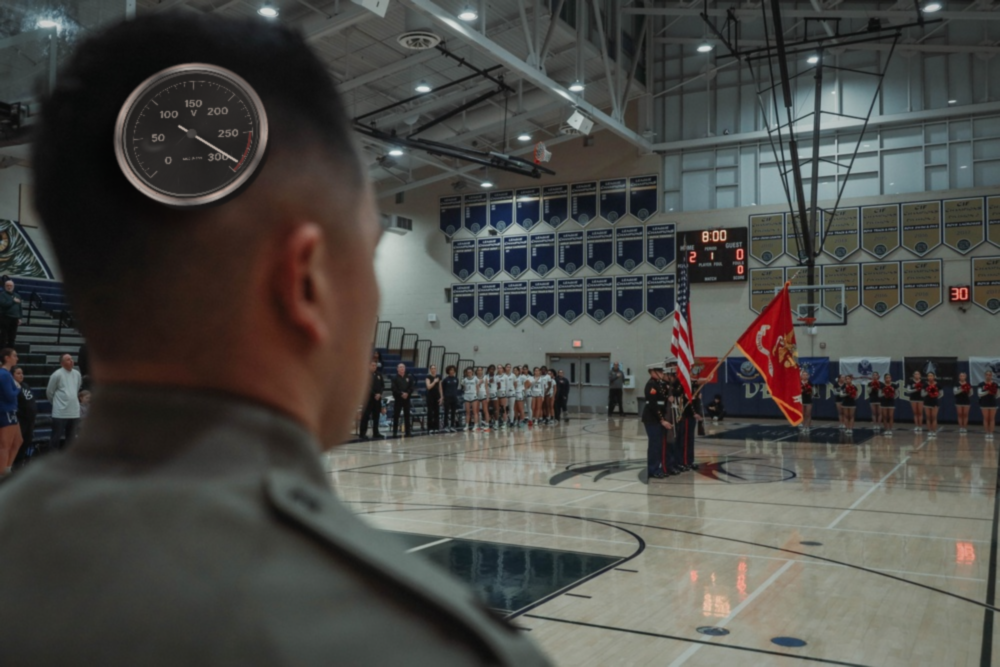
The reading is 290 V
